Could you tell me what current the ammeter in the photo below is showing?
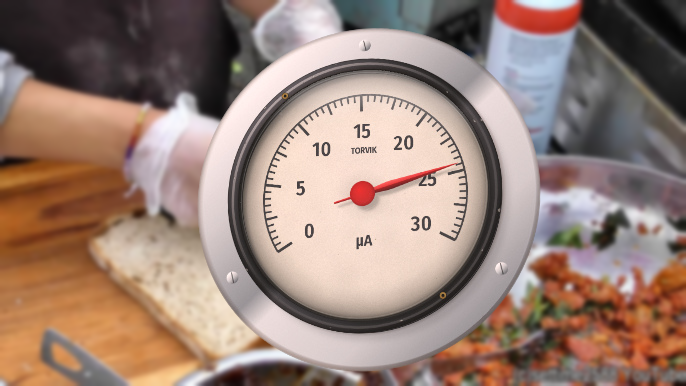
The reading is 24.5 µA
